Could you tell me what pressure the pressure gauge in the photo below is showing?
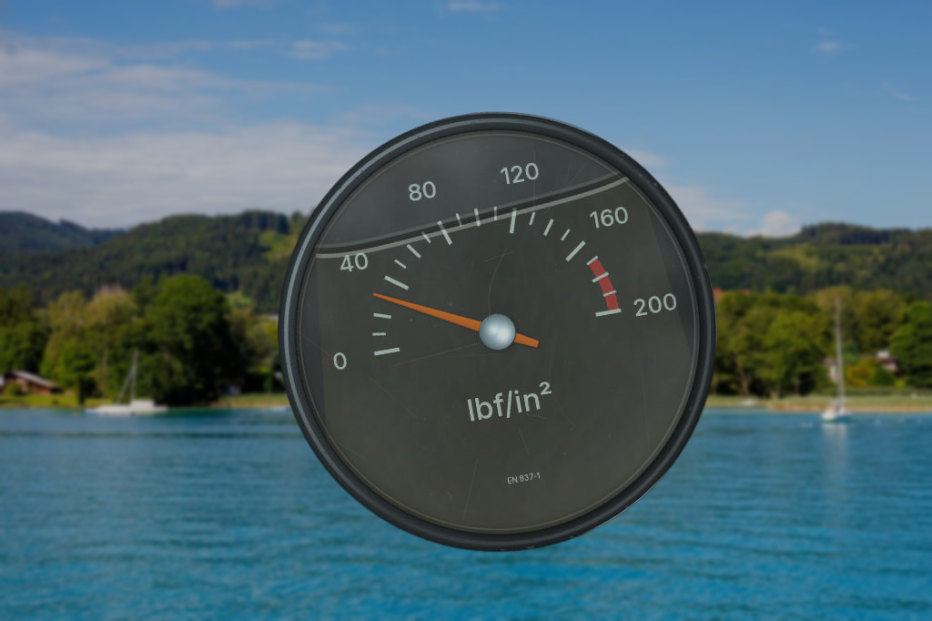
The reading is 30 psi
